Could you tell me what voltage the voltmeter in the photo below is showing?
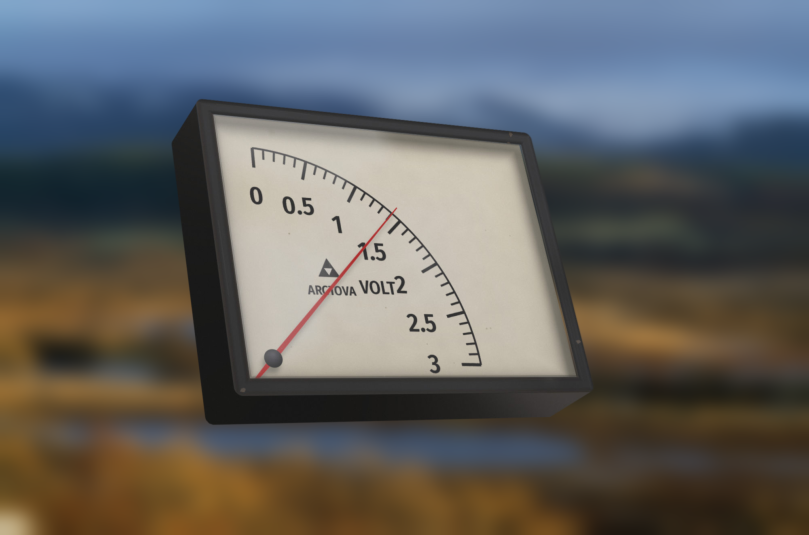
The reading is 1.4 V
